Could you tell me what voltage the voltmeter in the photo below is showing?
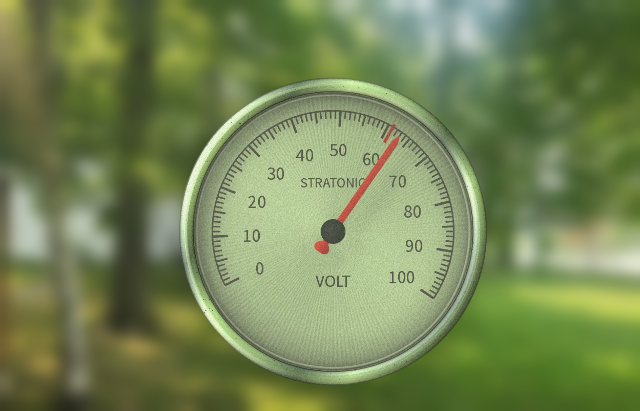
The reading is 63 V
